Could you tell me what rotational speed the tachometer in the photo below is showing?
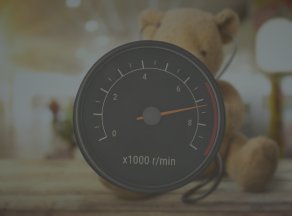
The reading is 7250 rpm
